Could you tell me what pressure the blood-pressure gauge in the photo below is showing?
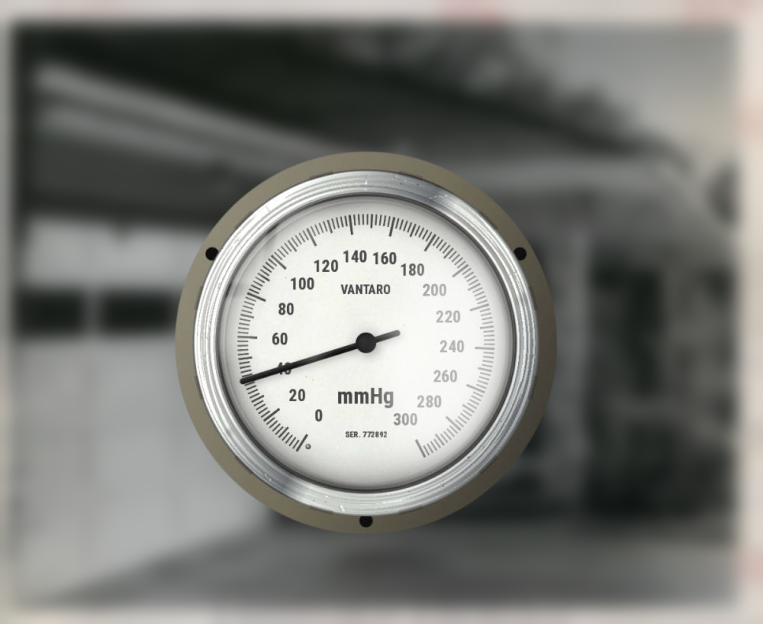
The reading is 40 mmHg
